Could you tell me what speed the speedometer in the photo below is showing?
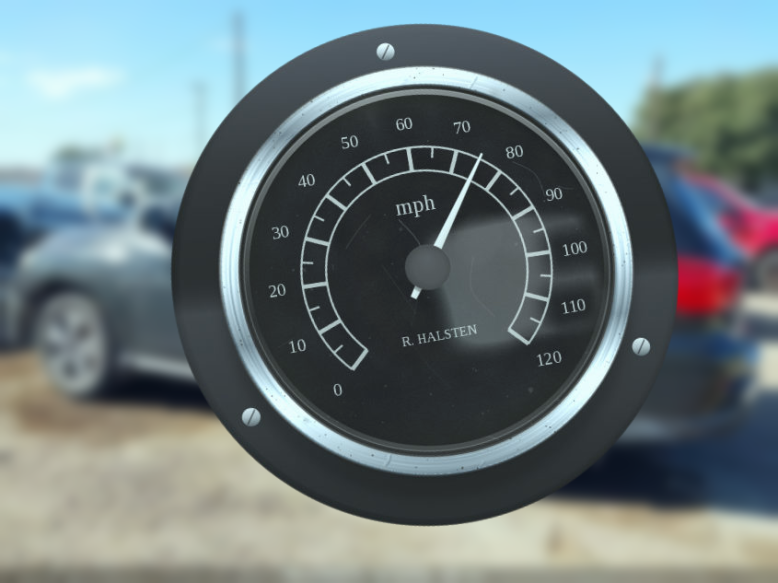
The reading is 75 mph
